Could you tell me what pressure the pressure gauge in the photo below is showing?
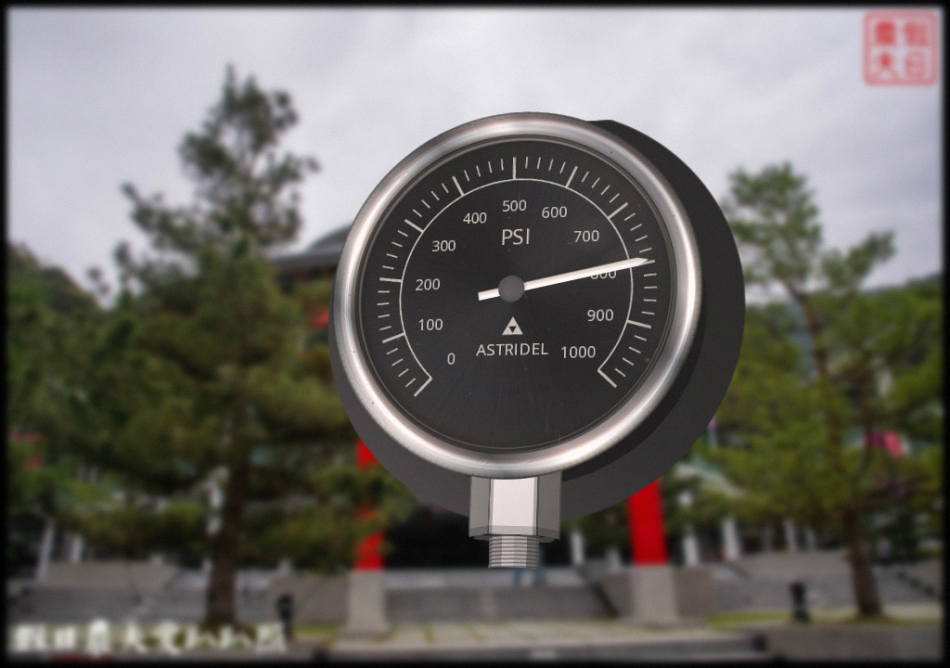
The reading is 800 psi
